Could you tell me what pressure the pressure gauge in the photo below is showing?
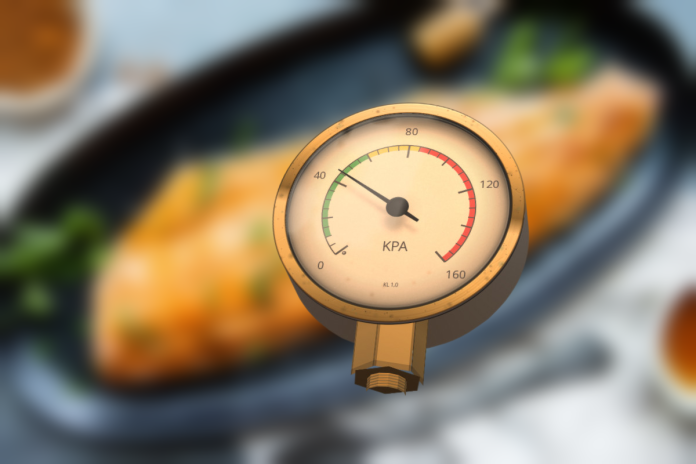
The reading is 45 kPa
